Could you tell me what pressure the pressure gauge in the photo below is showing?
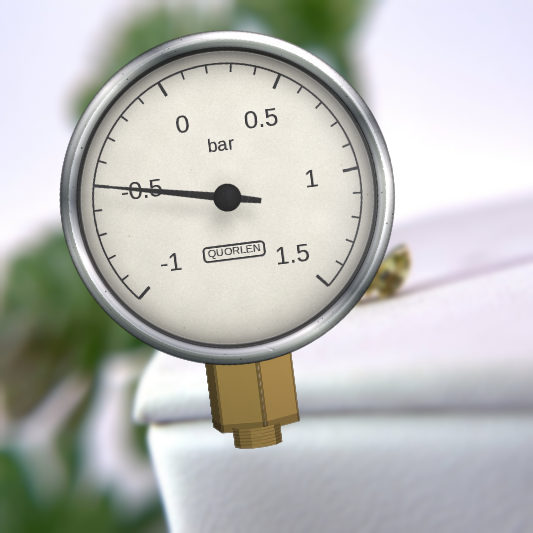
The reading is -0.5 bar
